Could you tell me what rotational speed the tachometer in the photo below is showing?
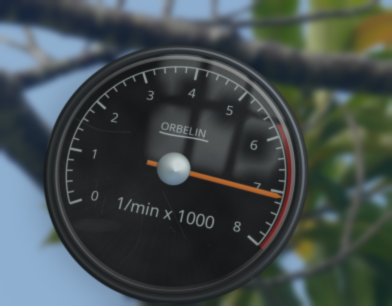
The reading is 7100 rpm
